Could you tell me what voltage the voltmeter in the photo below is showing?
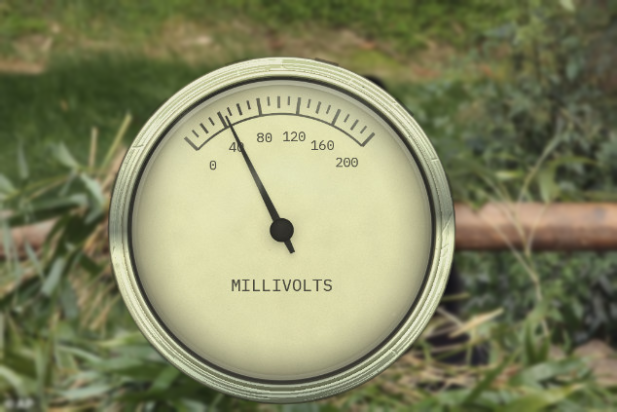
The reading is 45 mV
